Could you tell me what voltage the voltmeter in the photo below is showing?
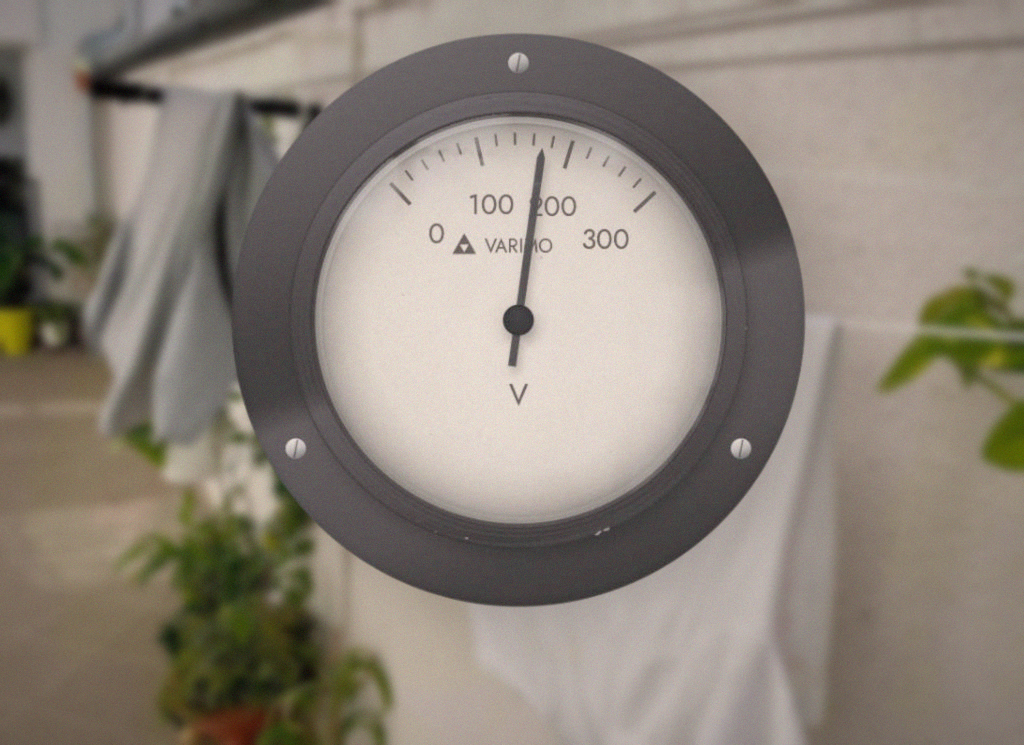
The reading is 170 V
